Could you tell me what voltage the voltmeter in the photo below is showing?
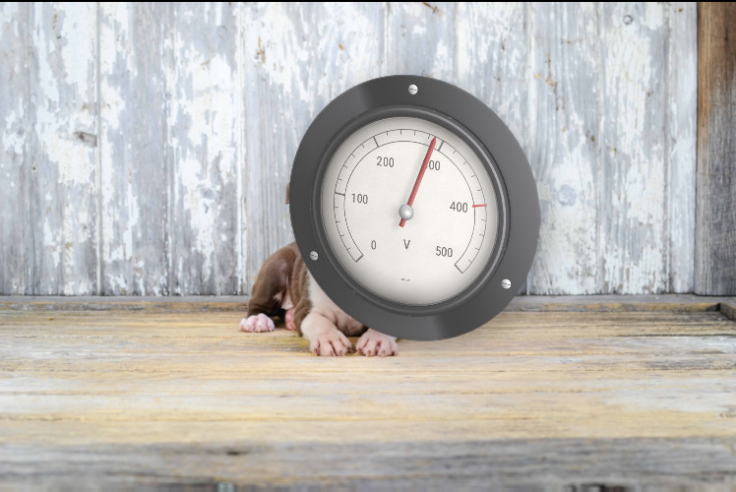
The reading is 290 V
